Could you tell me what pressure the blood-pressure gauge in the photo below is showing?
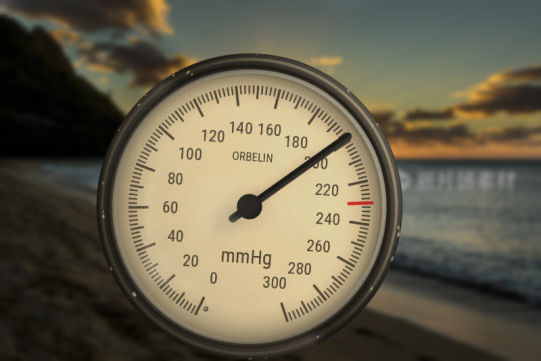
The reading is 198 mmHg
